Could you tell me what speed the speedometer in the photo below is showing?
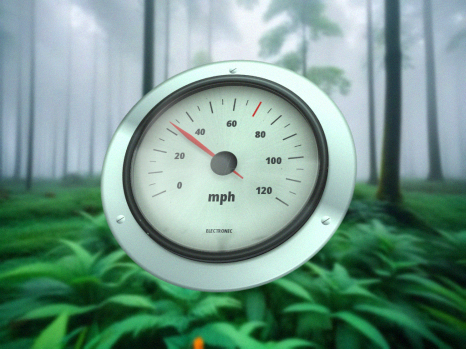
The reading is 32.5 mph
